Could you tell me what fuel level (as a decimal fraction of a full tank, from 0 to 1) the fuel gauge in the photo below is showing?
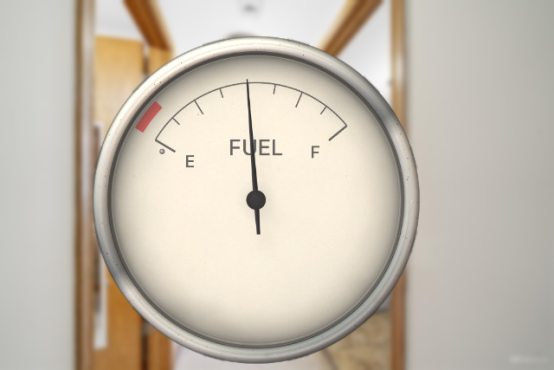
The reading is 0.5
